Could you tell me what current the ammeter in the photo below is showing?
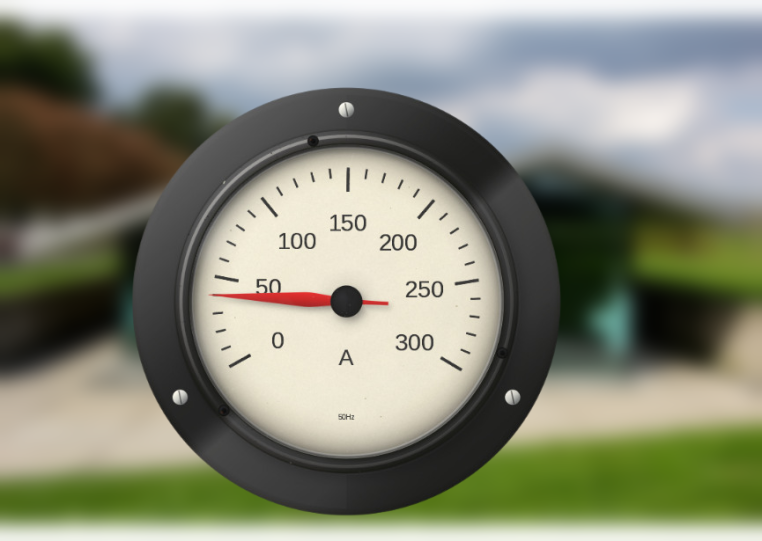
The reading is 40 A
